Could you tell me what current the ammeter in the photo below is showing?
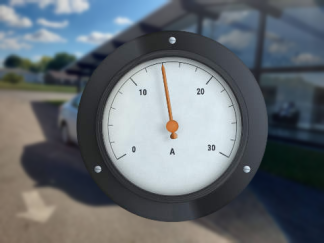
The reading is 14 A
